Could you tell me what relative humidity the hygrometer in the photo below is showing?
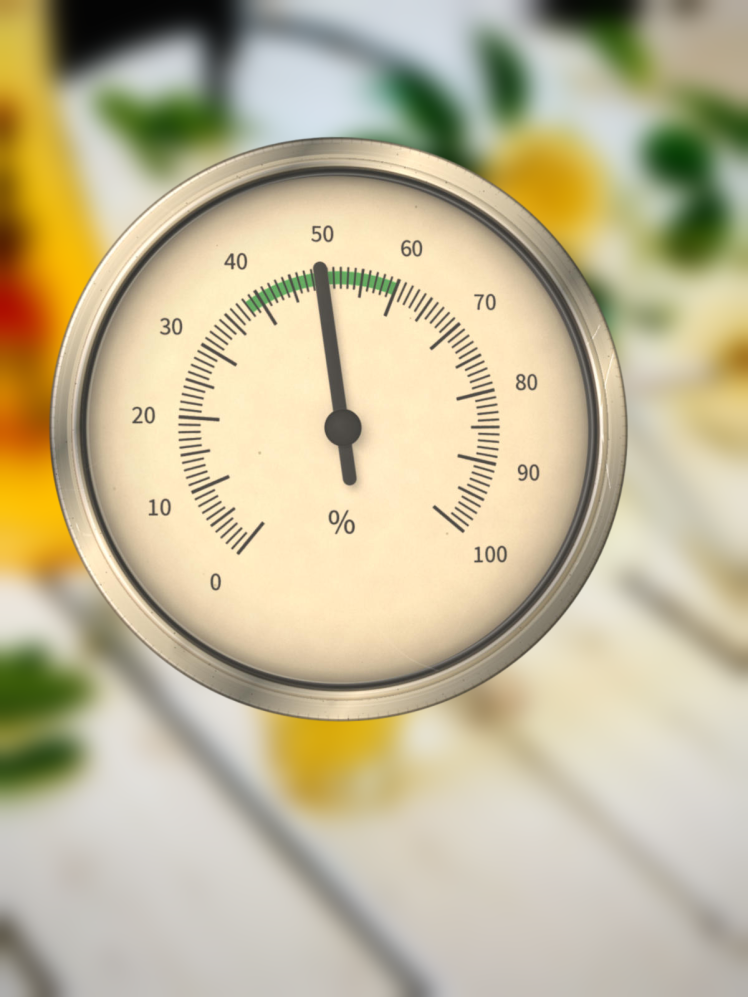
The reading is 49 %
